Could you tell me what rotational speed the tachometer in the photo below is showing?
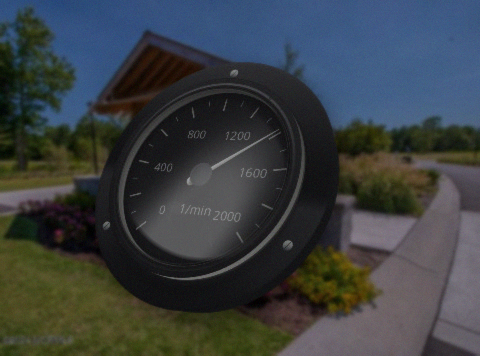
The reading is 1400 rpm
